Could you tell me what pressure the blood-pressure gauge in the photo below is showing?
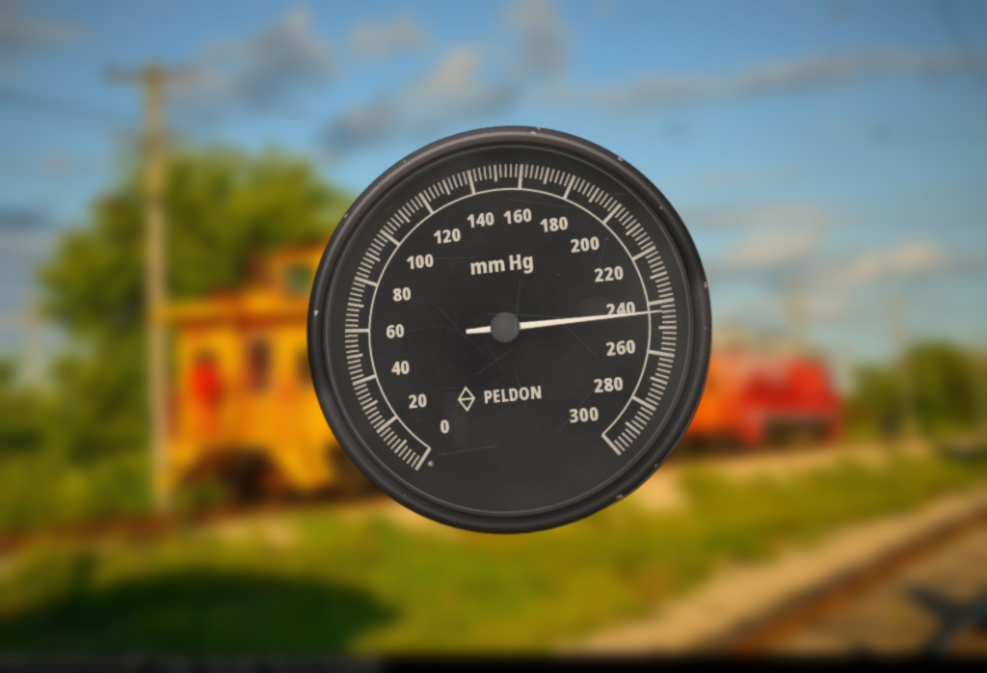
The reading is 244 mmHg
